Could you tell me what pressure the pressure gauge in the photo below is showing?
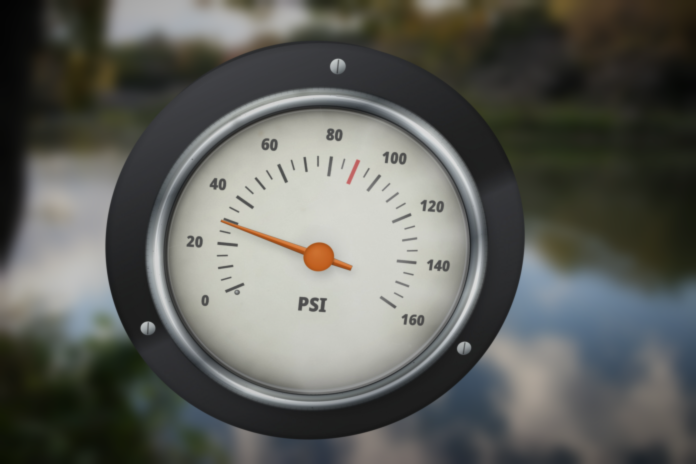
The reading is 30 psi
